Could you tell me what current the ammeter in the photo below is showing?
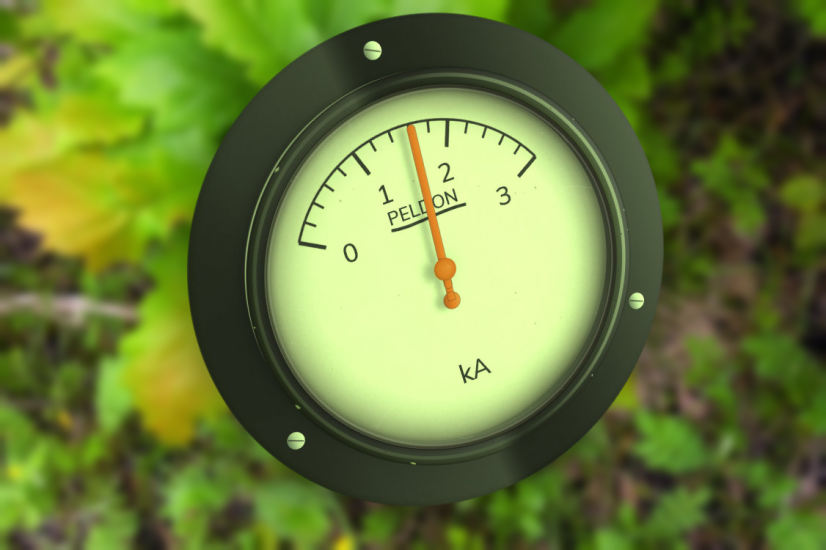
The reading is 1.6 kA
